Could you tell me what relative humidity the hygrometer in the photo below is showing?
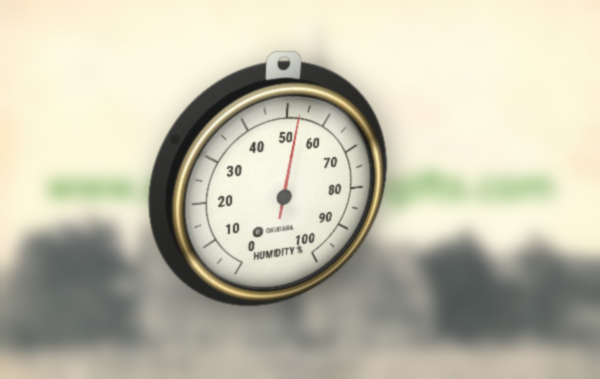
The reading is 52.5 %
